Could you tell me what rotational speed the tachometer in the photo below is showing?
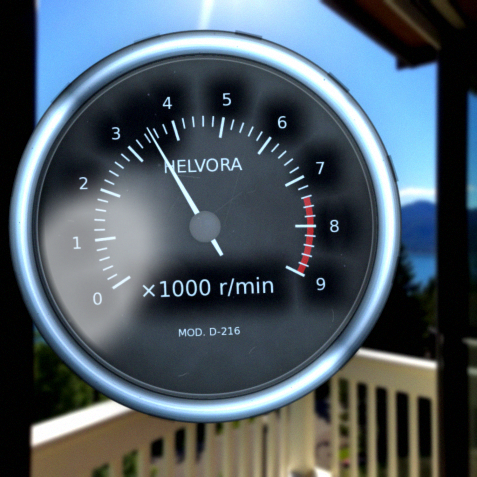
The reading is 3500 rpm
